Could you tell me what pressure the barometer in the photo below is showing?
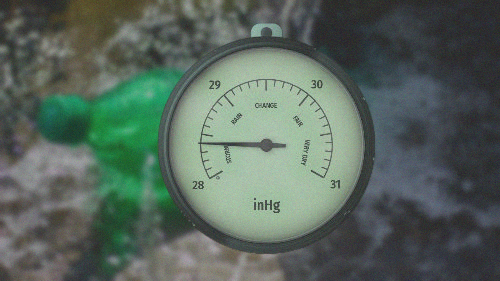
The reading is 28.4 inHg
